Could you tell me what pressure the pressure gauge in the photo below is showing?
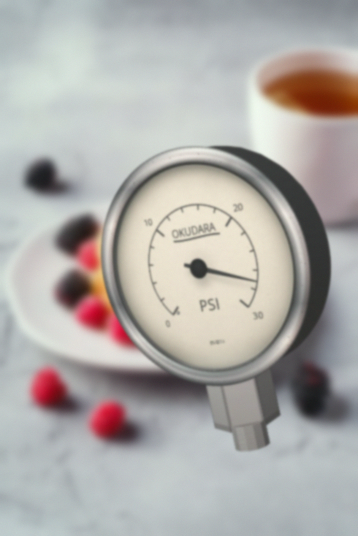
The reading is 27 psi
